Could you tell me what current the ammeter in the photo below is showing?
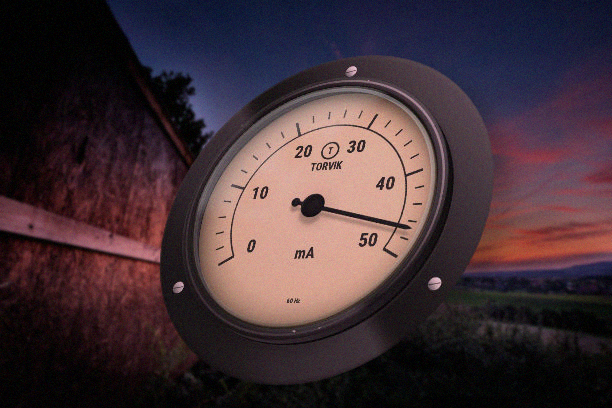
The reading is 47 mA
